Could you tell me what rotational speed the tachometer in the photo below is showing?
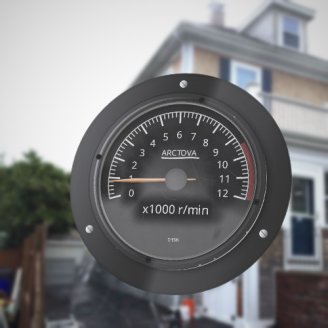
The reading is 800 rpm
